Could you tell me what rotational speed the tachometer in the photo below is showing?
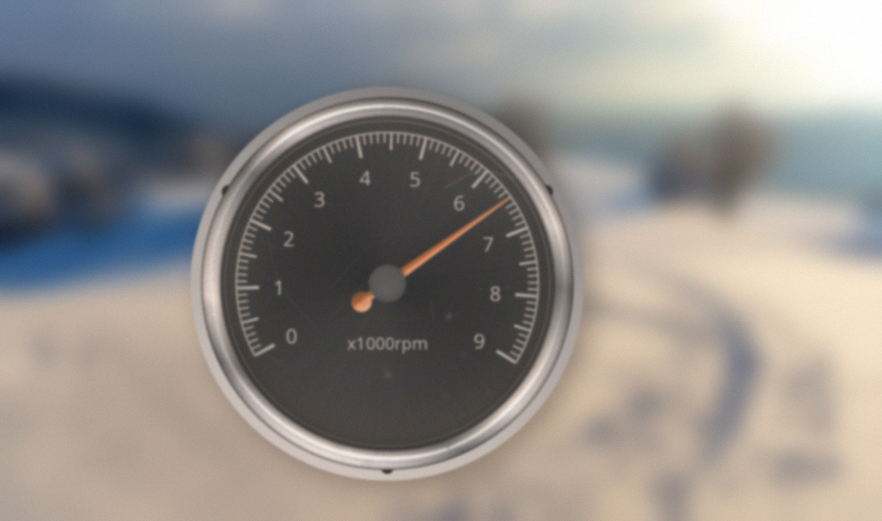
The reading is 6500 rpm
